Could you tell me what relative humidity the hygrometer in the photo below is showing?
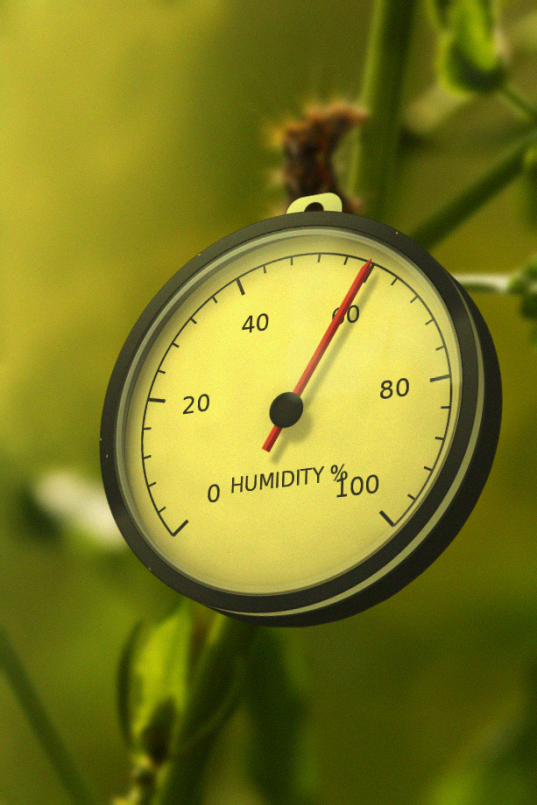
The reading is 60 %
